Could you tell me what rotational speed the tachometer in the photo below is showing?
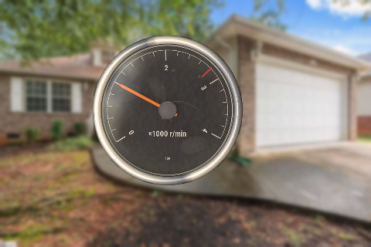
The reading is 1000 rpm
